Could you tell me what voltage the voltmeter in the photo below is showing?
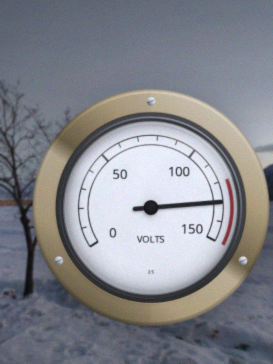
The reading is 130 V
